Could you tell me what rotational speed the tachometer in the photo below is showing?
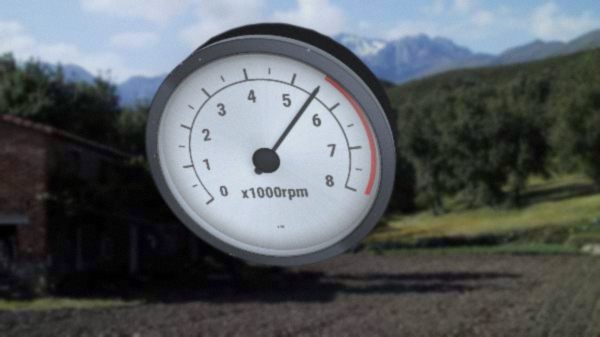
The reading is 5500 rpm
